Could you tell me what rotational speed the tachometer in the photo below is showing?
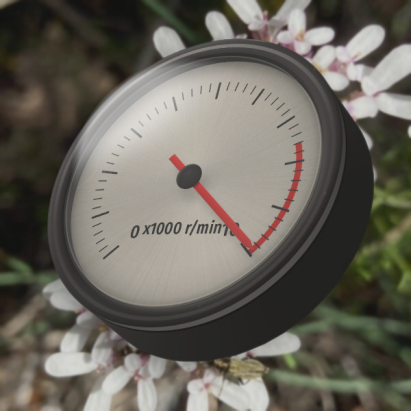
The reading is 9900 rpm
